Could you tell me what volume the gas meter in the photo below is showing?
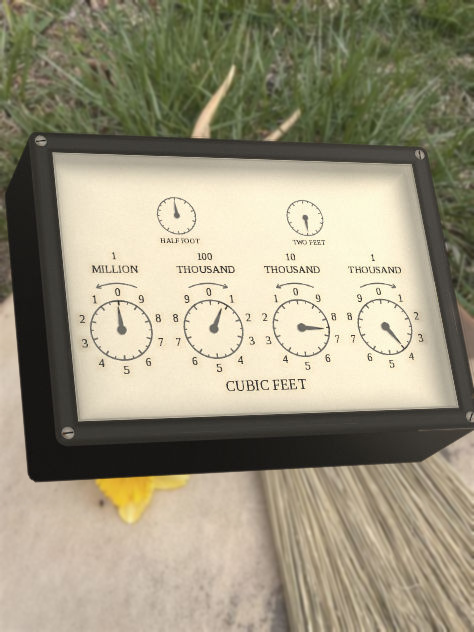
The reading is 7400 ft³
